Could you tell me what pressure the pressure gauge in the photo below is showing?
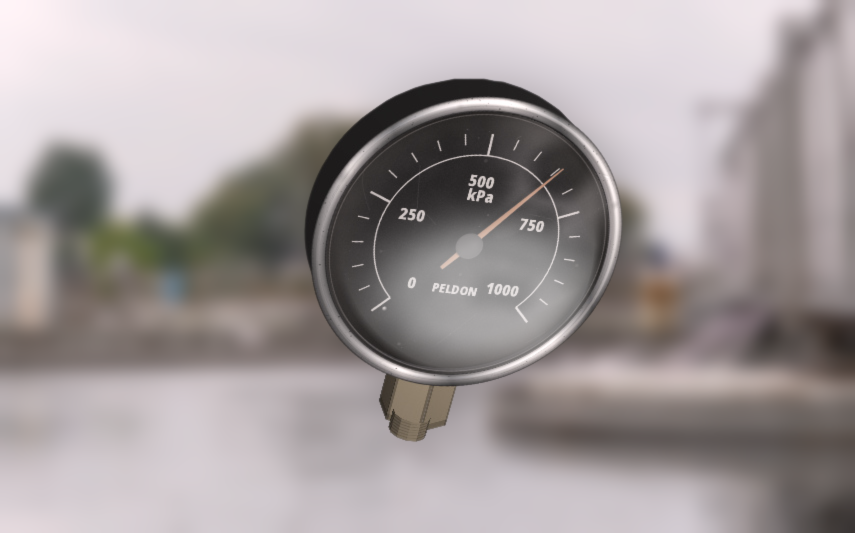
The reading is 650 kPa
